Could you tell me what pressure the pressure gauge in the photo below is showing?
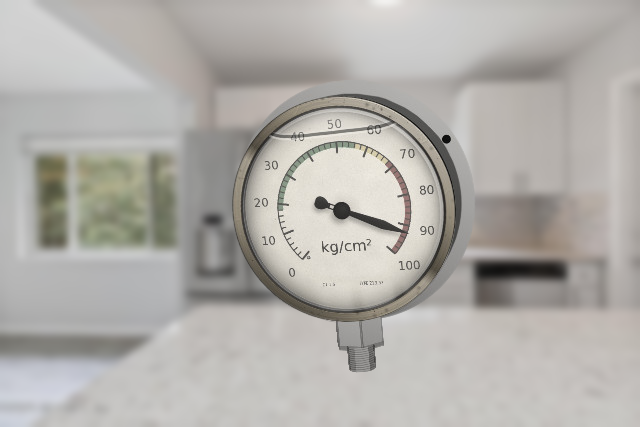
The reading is 92 kg/cm²
